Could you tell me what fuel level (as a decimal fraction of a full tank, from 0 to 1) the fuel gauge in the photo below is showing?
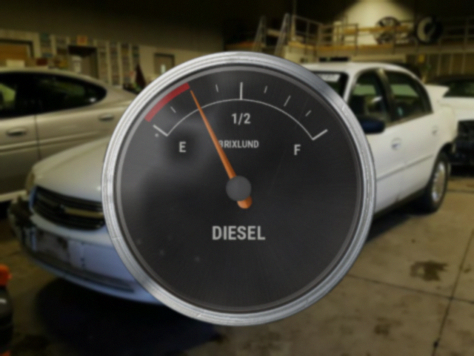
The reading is 0.25
